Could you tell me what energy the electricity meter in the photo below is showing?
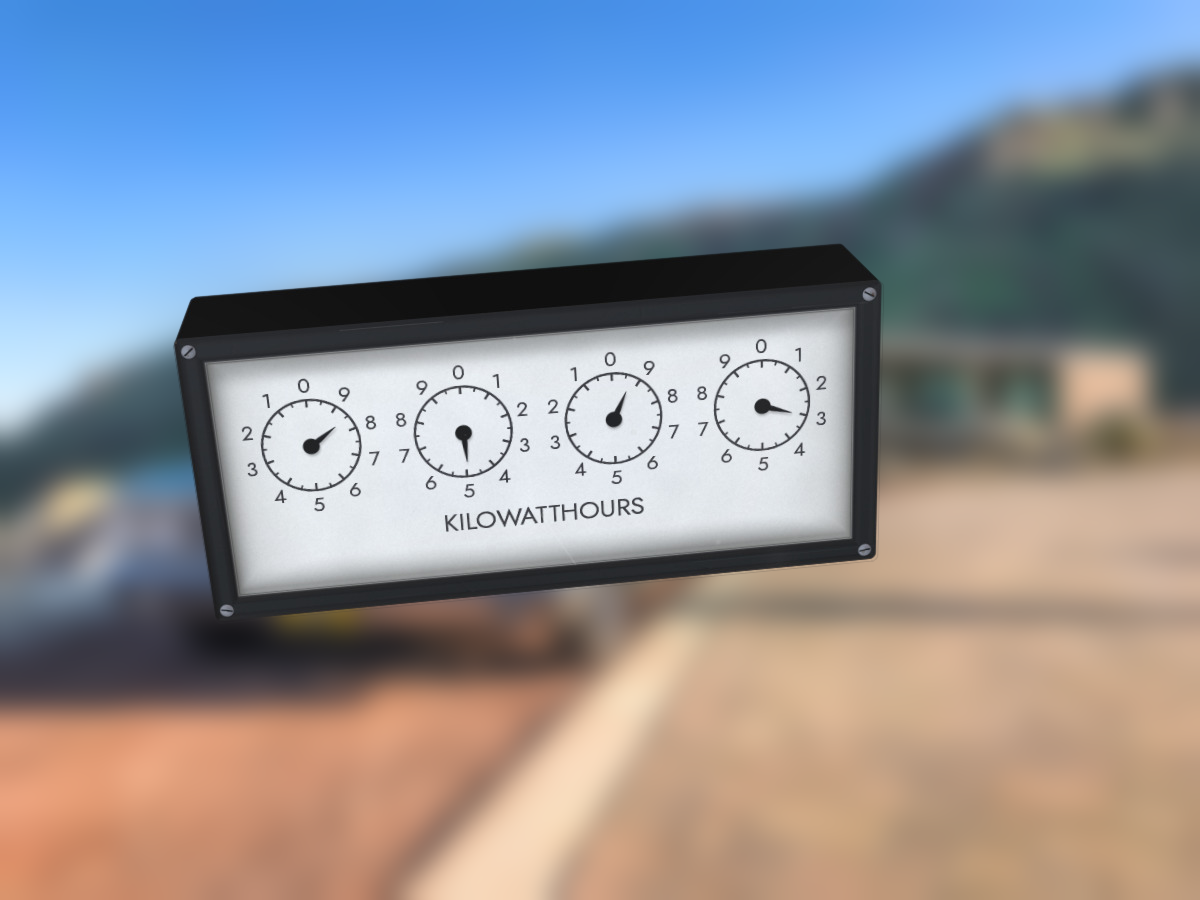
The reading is 8493 kWh
